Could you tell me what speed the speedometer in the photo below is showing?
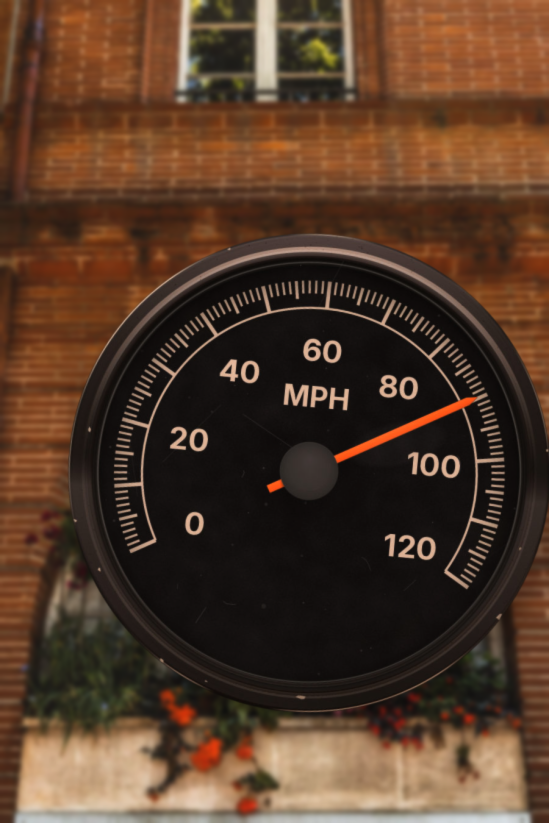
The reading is 90 mph
